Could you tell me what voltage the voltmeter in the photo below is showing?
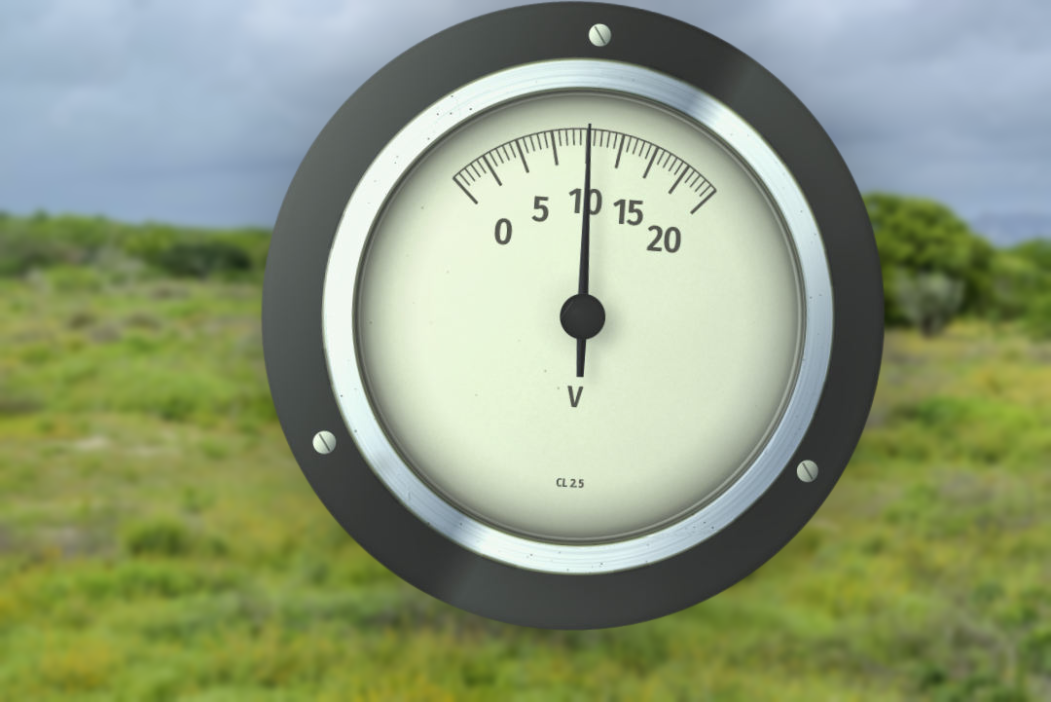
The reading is 10 V
